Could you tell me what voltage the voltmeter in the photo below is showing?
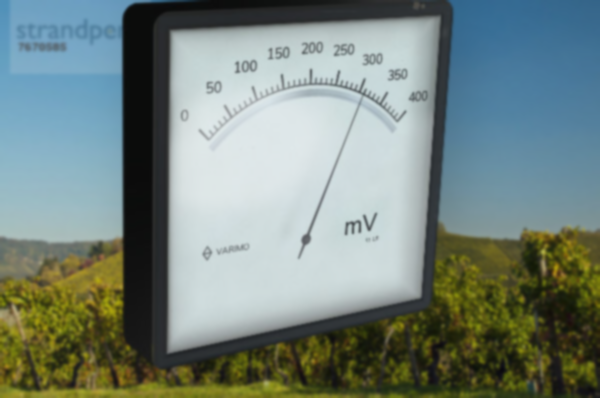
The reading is 300 mV
